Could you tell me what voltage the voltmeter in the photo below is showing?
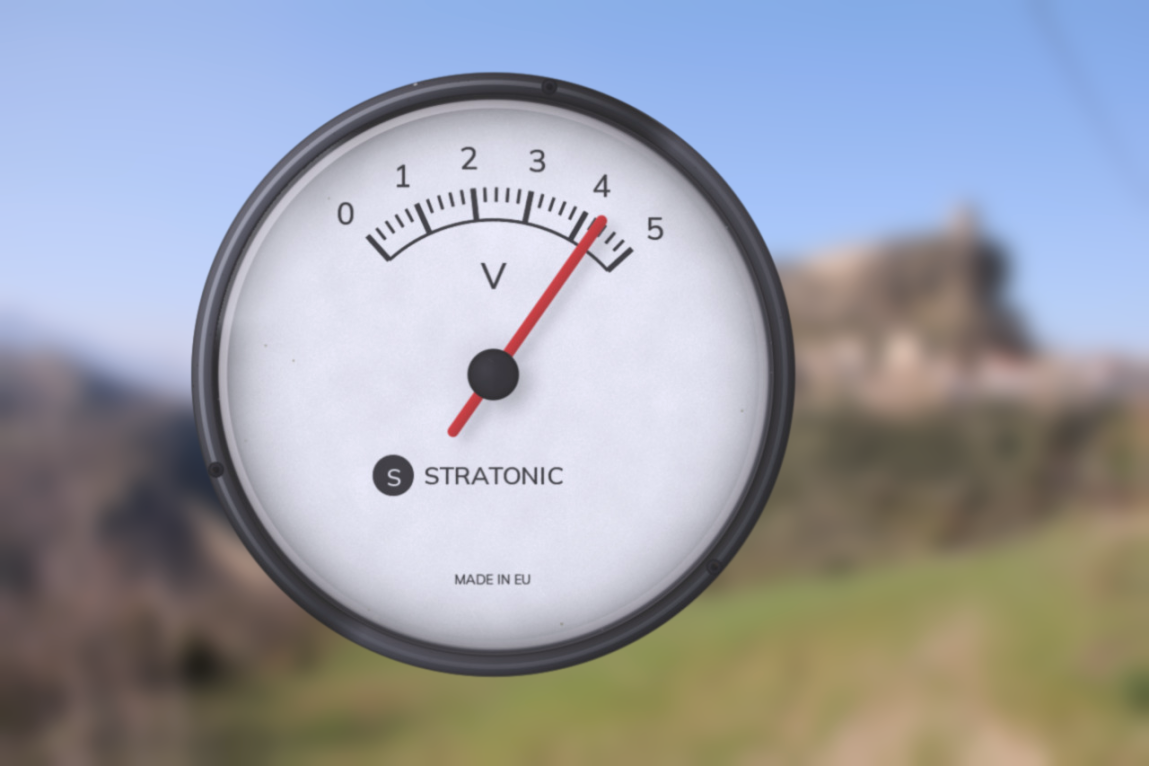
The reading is 4.3 V
